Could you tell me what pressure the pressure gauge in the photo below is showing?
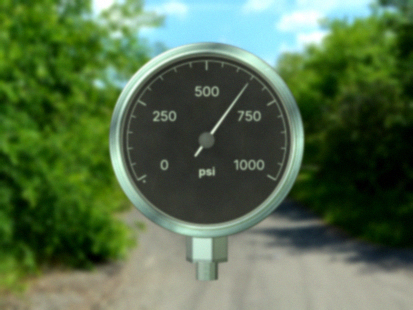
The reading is 650 psi
